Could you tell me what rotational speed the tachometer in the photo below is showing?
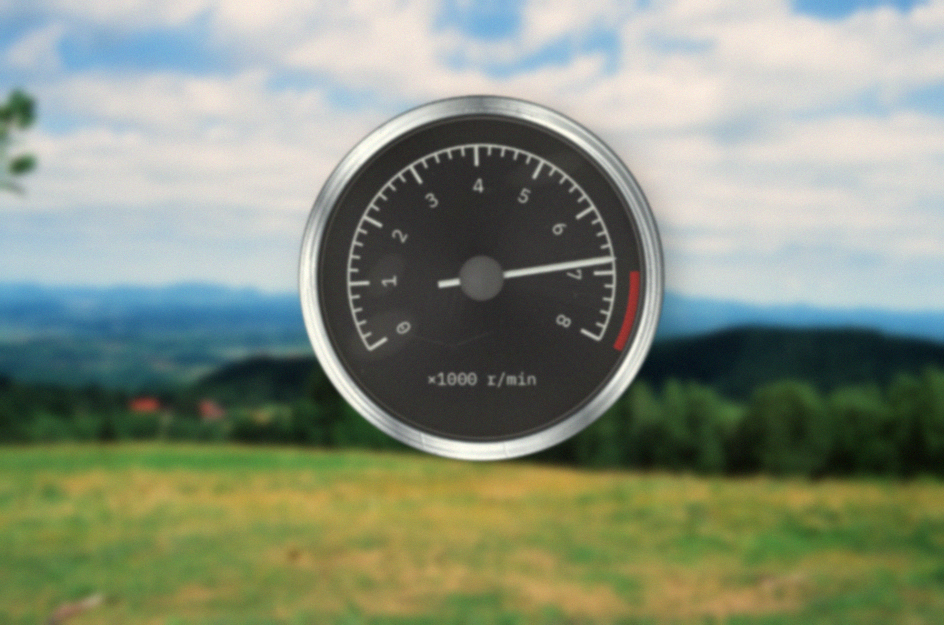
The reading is 6800 rpm
